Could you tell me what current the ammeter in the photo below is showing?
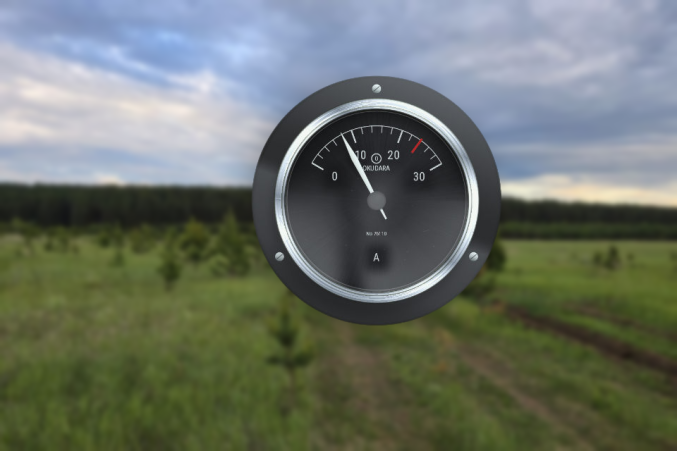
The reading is 8 A
